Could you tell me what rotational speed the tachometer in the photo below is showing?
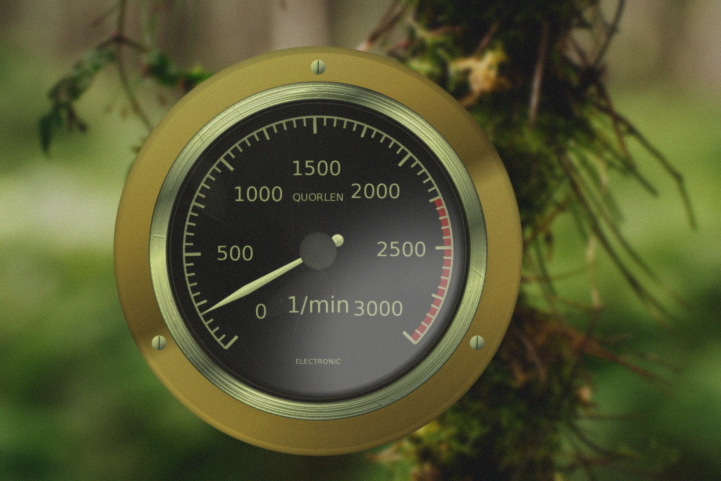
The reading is 200 rpm
